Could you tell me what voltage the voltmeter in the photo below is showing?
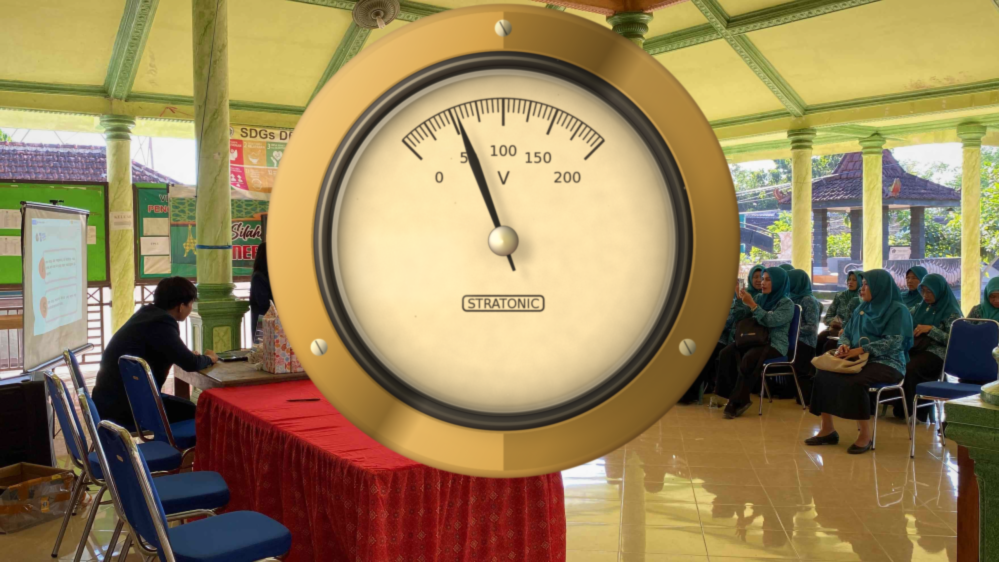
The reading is 55 V
